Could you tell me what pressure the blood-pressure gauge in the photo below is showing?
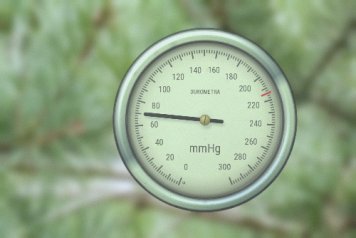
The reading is 70 mmHg
